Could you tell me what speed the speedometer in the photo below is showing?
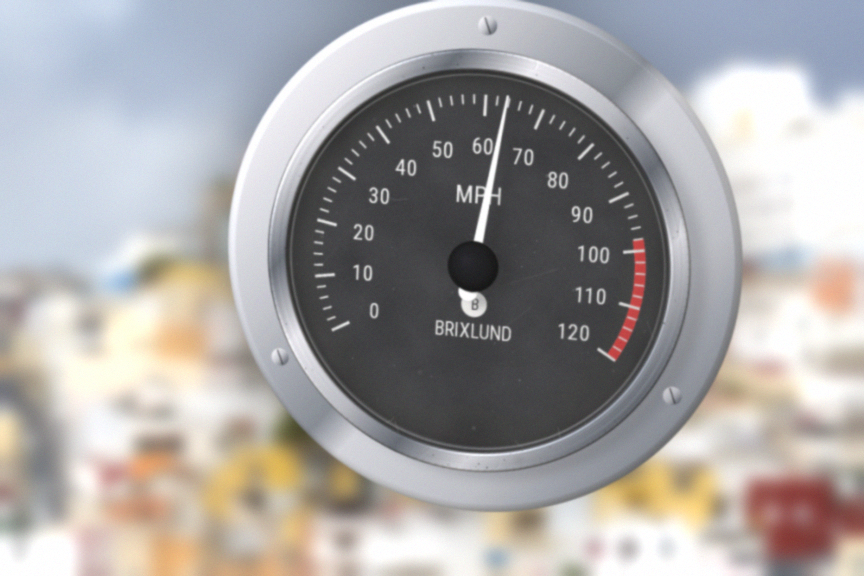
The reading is 64 mph
